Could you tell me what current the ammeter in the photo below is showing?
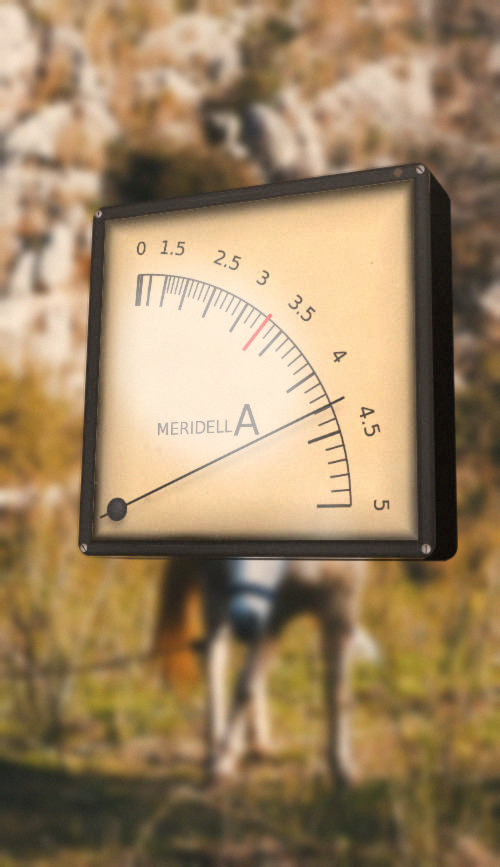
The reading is 4.3 A
